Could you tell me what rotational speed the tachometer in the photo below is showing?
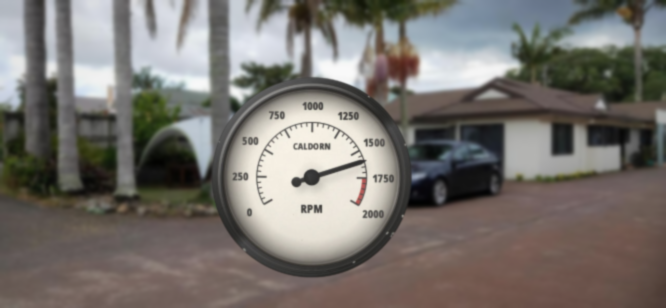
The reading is 1600 rpm
